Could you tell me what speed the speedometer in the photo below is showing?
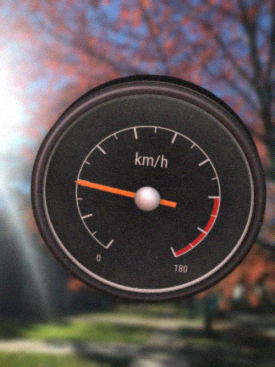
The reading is 40 km/h
